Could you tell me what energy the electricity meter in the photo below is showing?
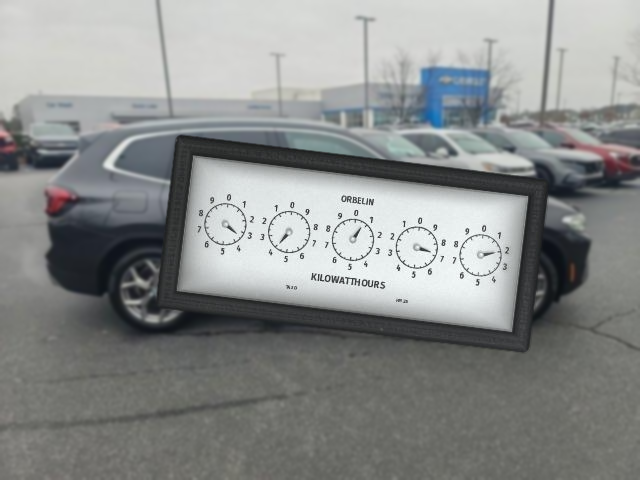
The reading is 34072 kWh
